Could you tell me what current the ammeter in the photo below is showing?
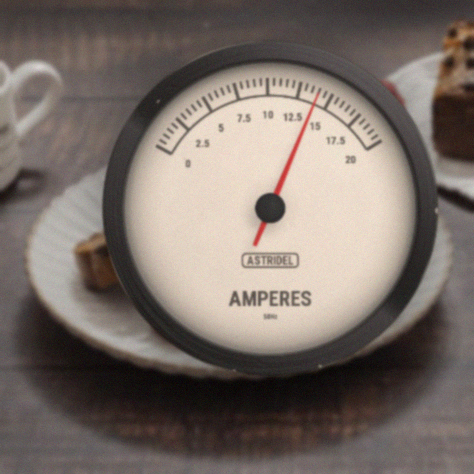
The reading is 14 A
